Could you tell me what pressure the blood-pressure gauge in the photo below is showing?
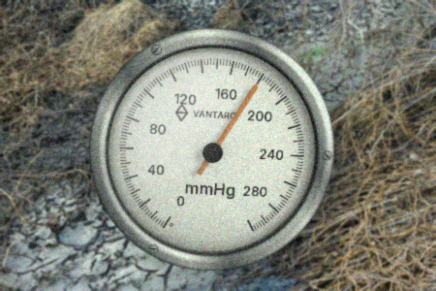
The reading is 180 mmHg
